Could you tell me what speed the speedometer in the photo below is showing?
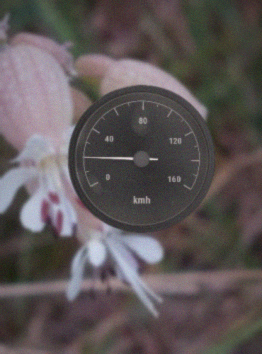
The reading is 20 km/h
